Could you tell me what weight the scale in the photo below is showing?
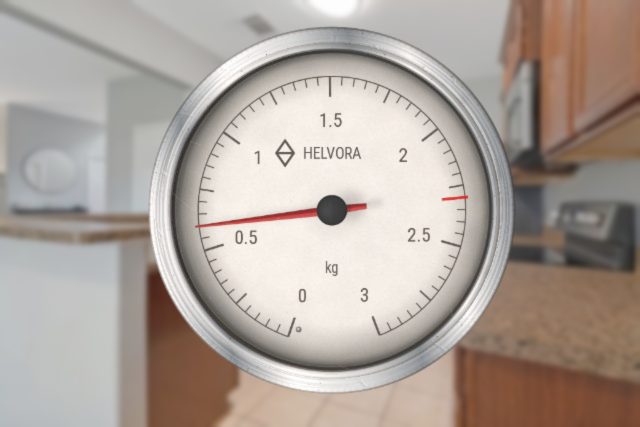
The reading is 0.6 kg
